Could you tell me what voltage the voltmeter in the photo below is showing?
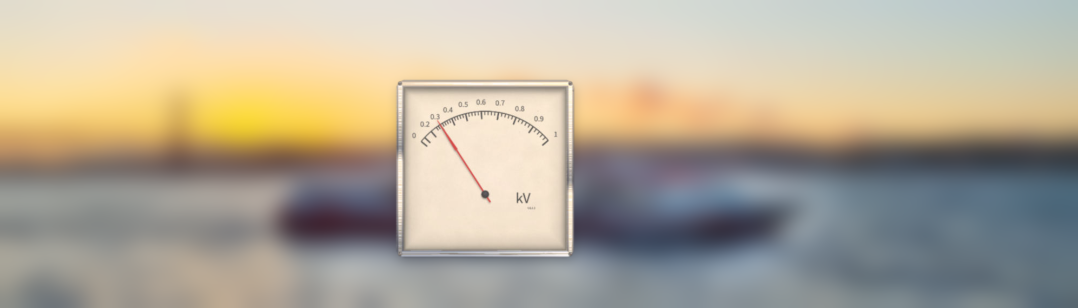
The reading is 0.3 kV
